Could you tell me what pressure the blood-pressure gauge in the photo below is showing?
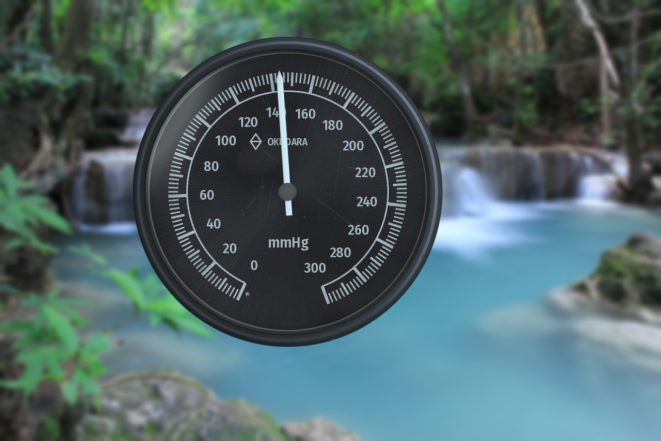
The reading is 144 mmHg
